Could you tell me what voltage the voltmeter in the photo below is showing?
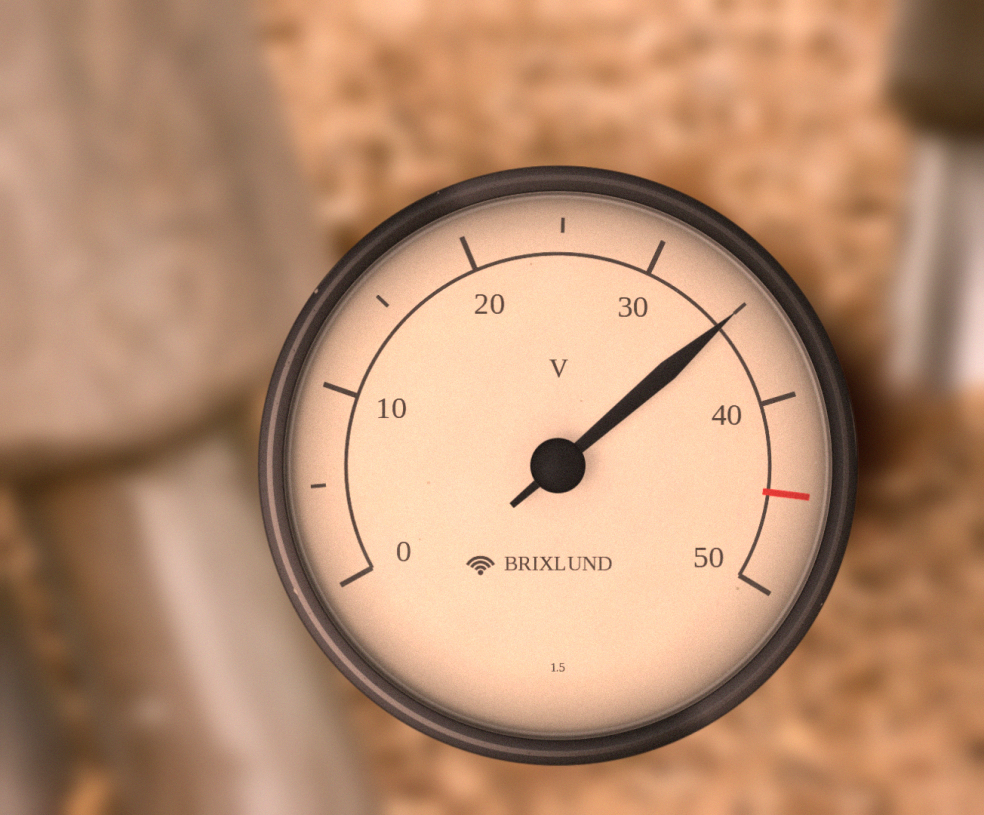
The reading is 35 V
